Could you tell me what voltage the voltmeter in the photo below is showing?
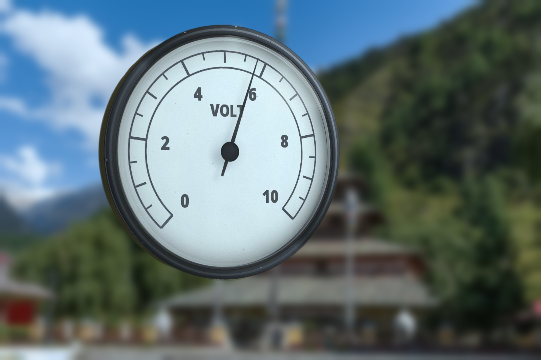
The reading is 5.75 V
